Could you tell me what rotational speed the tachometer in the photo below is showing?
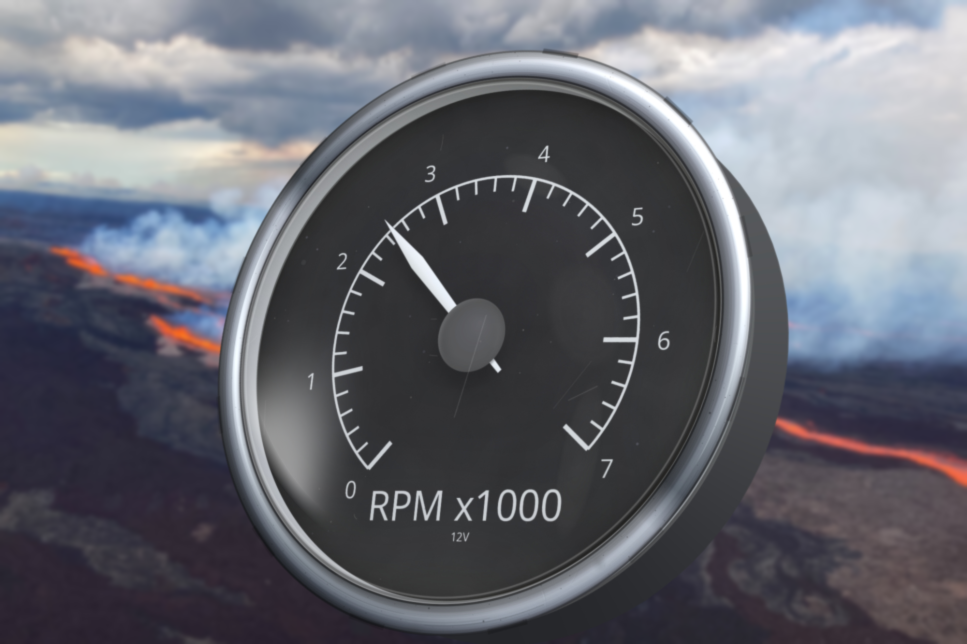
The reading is 2500 rpm
